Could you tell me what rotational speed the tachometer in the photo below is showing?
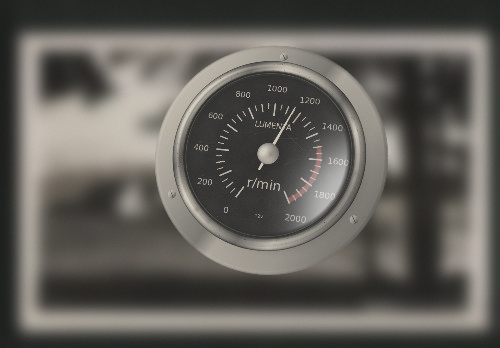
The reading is 1150 rpm
